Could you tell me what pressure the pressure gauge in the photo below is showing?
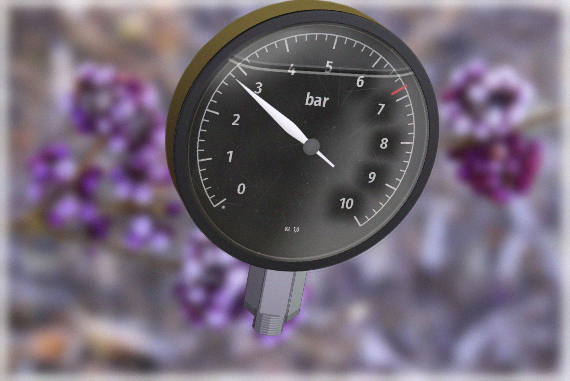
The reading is 2.8 bar
